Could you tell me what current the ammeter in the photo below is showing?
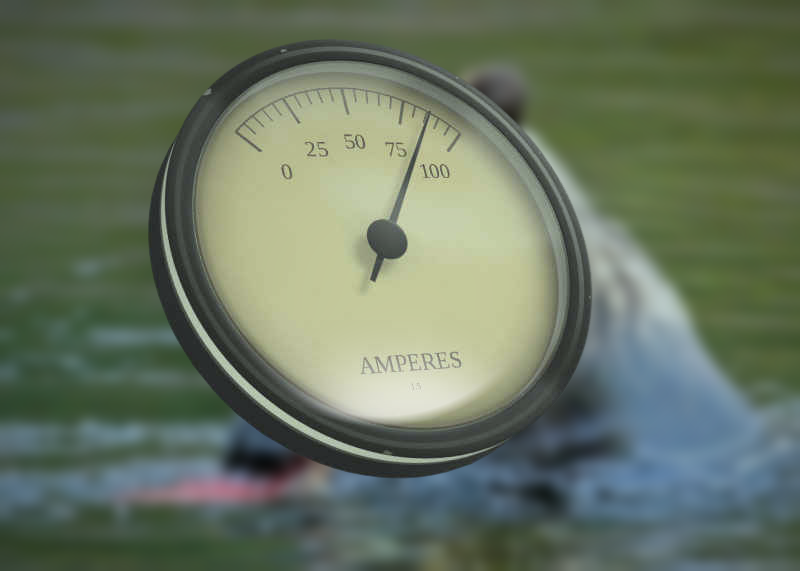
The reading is 85 A
